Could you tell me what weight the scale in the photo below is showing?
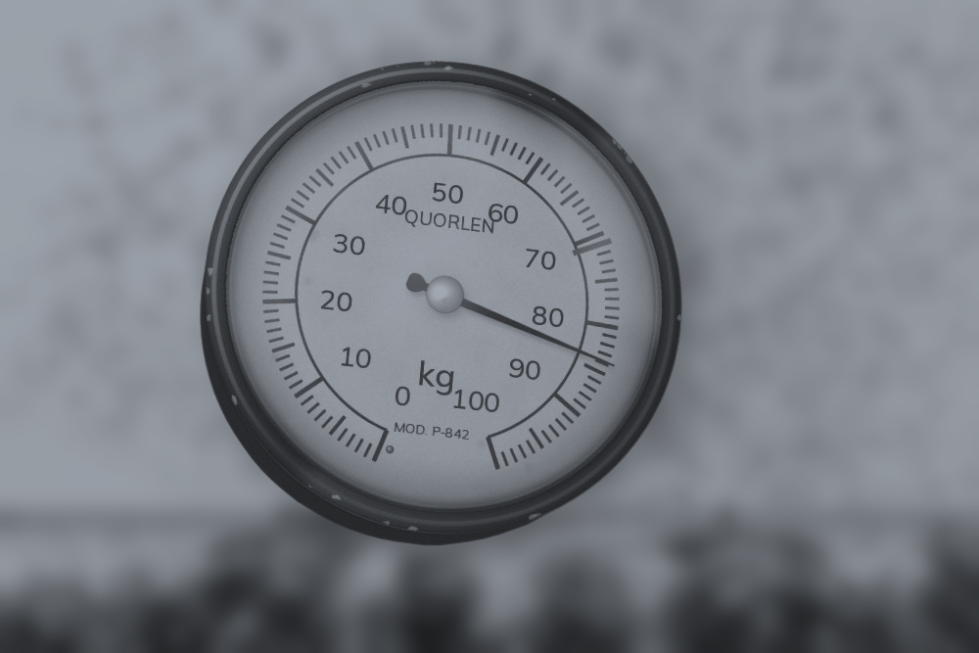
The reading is 84 kg
